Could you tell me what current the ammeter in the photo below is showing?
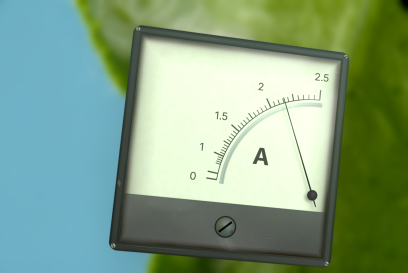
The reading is 2.15 A
